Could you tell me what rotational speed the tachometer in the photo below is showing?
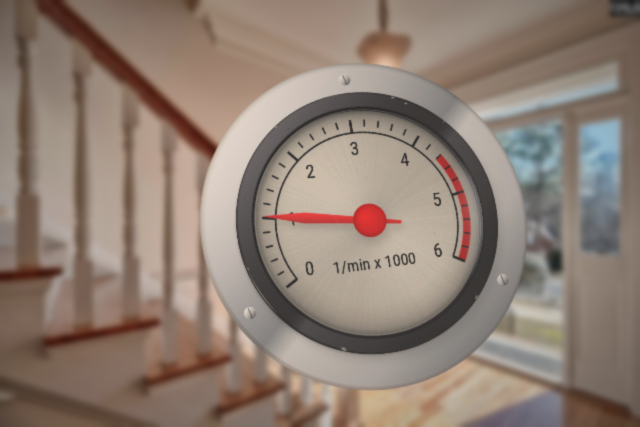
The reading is 1000 rpm
